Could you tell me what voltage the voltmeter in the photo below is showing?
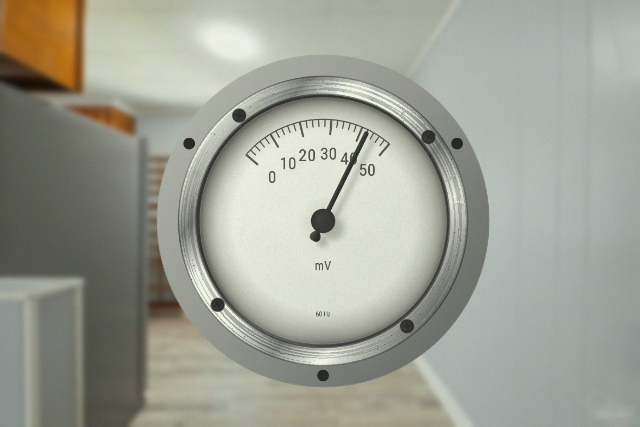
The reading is 42 mV
